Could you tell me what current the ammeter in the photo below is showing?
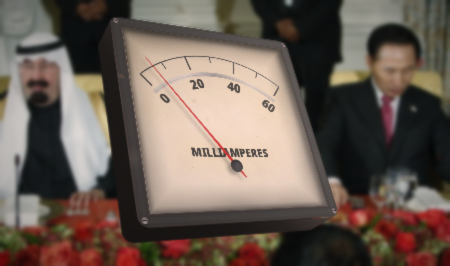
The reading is 5 mA
